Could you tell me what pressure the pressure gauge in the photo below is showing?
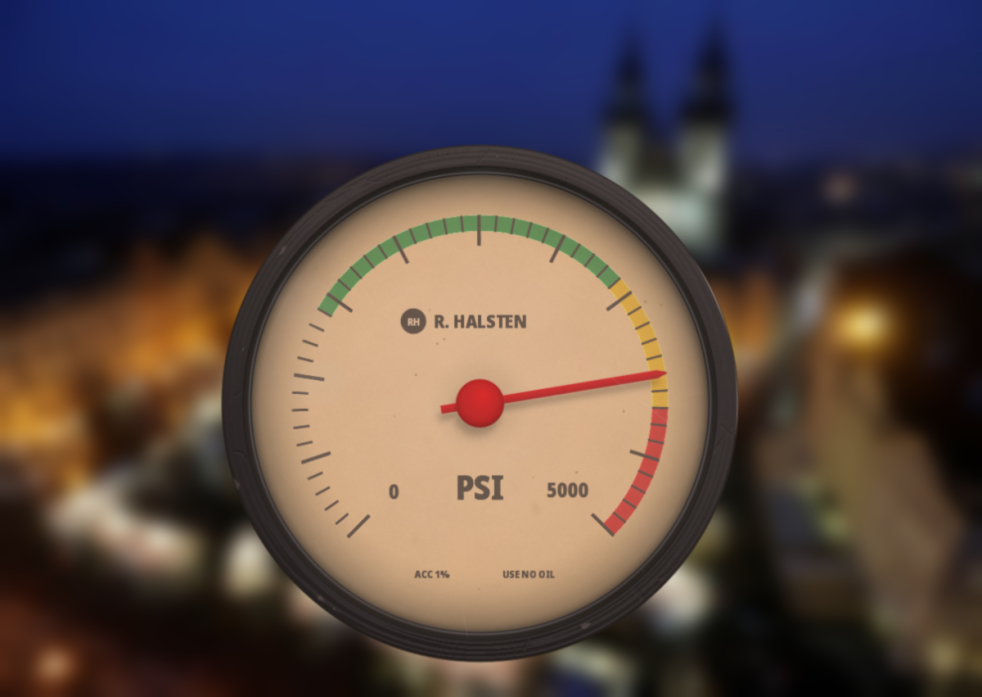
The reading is 4000 psi
